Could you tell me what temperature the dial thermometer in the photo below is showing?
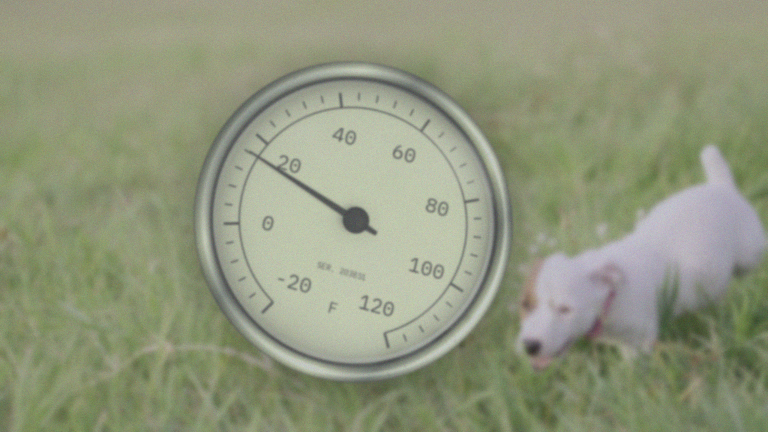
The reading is 16 °F
